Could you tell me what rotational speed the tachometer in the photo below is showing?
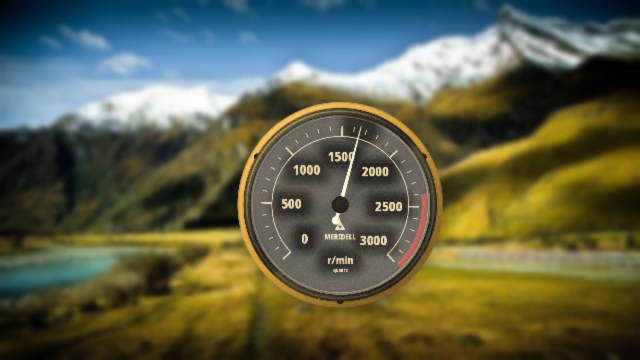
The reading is 1650 rpm
